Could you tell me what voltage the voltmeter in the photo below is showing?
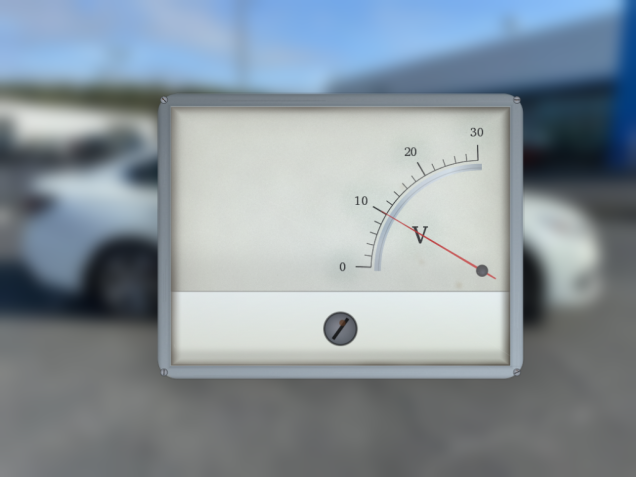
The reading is 10 V
